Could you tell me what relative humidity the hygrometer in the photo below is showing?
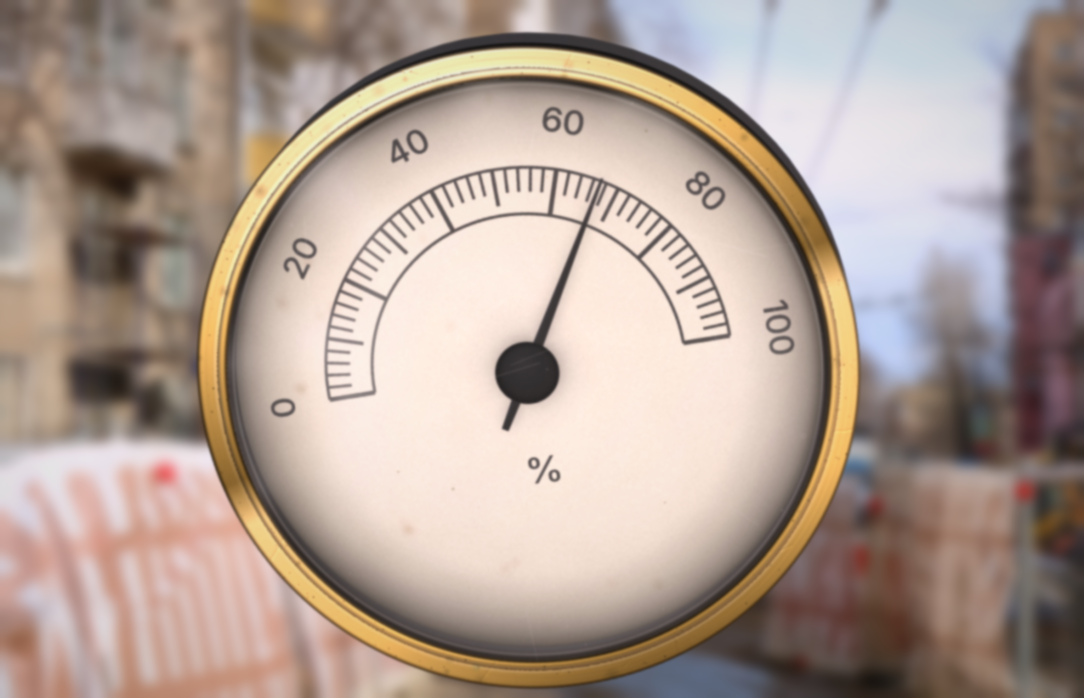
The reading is 67 %
